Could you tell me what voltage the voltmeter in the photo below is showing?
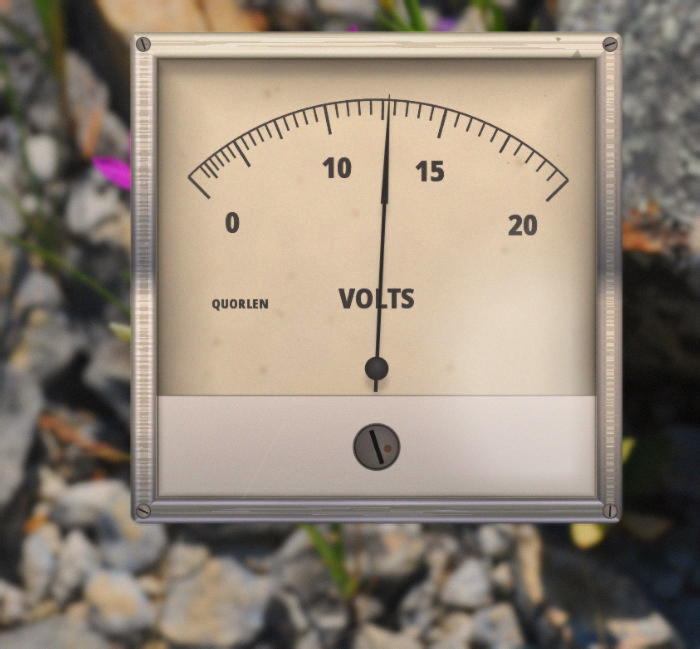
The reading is 12.75 V
